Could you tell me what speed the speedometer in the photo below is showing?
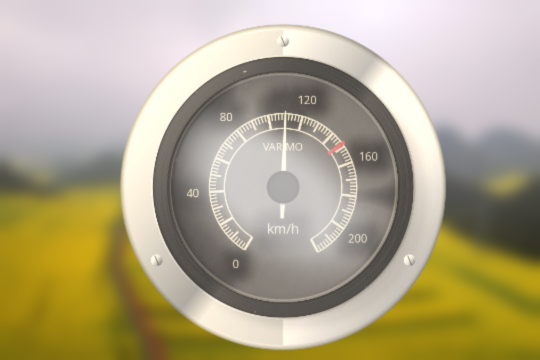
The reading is 110 km/h
